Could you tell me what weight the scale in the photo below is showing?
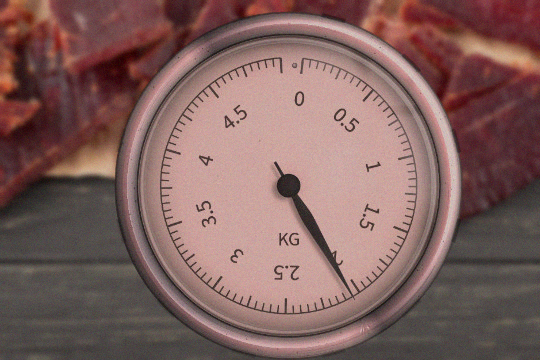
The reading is 2.05 kg
